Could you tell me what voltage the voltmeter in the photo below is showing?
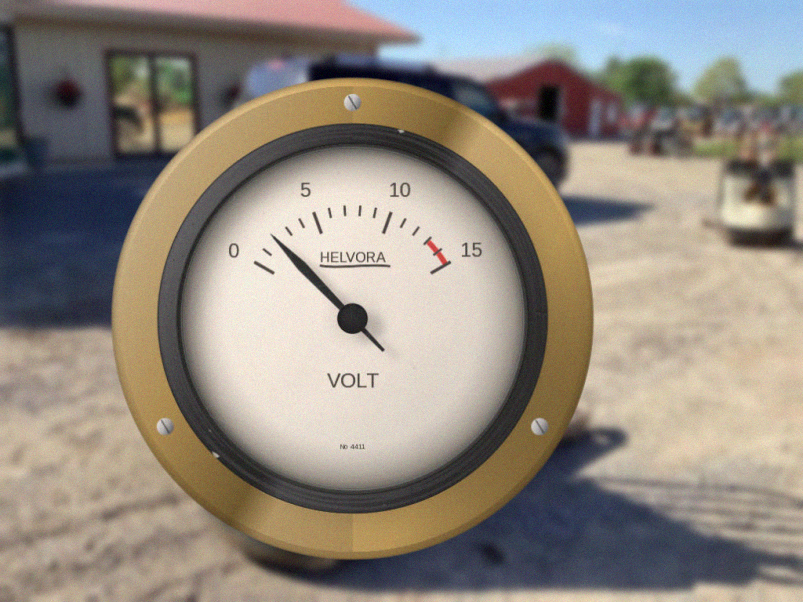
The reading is 2 V
